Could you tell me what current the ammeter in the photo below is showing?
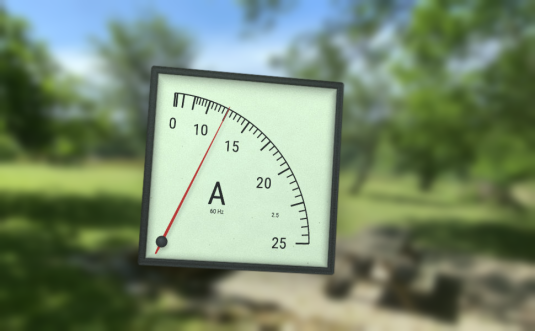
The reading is 12.5 A
